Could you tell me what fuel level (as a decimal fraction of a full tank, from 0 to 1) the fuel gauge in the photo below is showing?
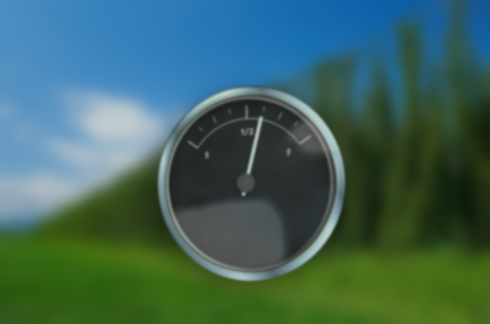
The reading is 0.625
